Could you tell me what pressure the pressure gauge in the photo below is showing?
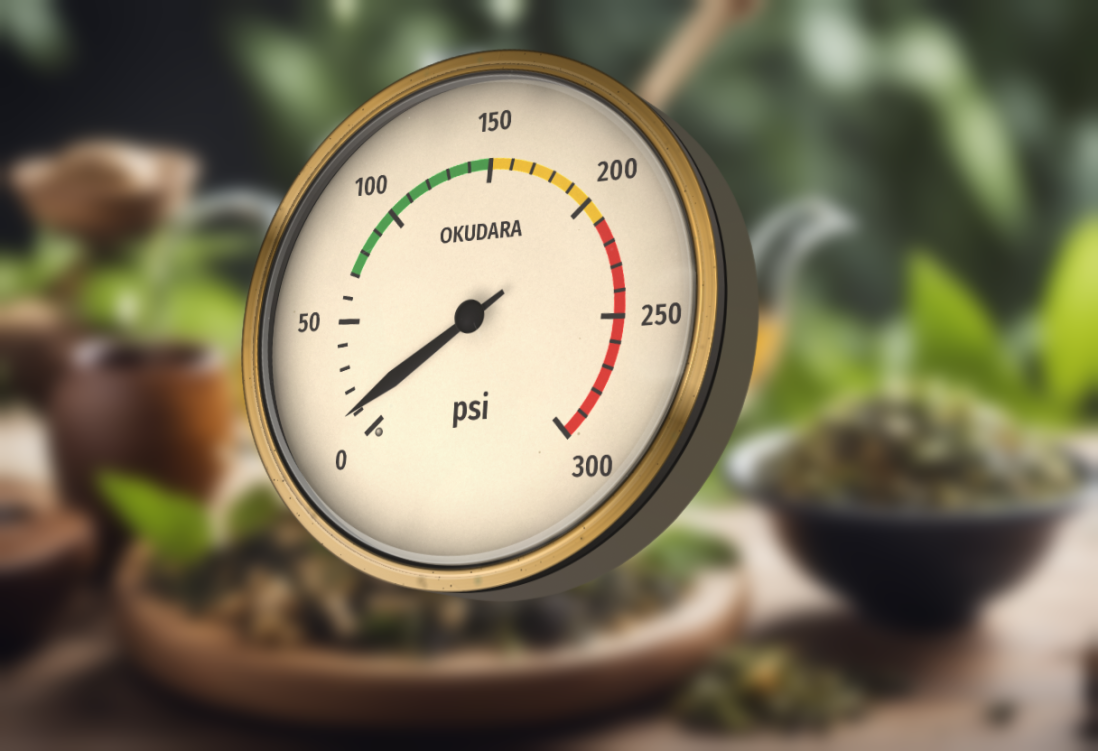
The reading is 10 psi
